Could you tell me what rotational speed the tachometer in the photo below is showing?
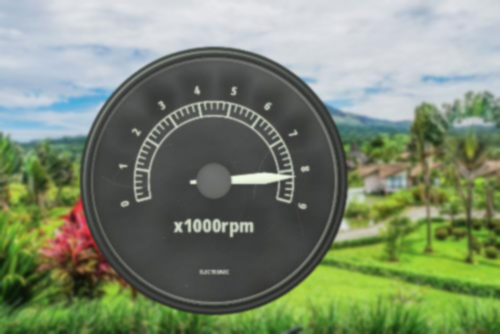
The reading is 8200 rpm
